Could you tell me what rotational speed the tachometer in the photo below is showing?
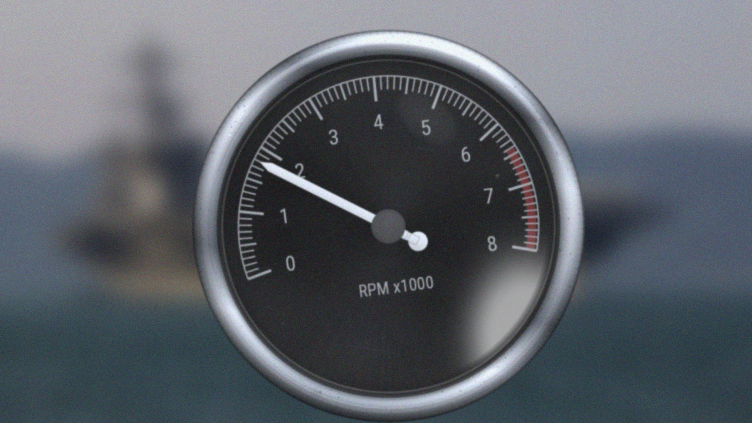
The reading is 1800 rpm
